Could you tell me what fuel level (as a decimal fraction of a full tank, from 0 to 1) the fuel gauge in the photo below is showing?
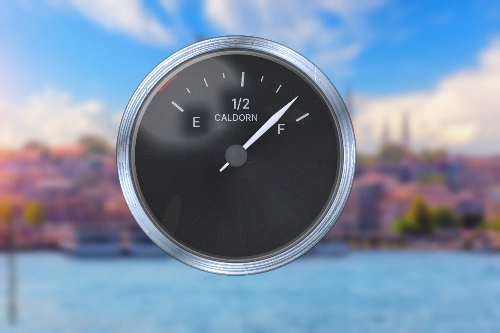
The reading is 0.875
